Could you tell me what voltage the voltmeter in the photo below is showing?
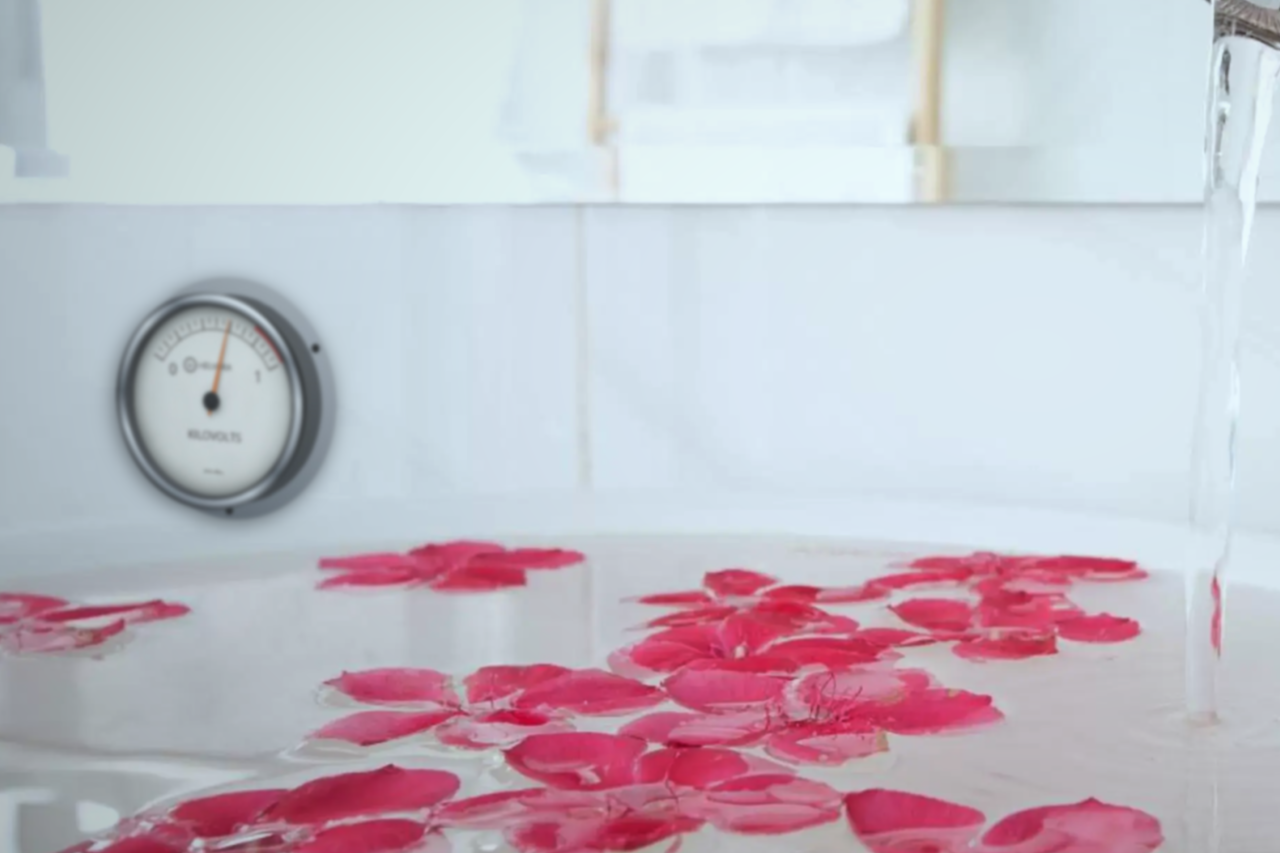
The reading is 0.6 kV
